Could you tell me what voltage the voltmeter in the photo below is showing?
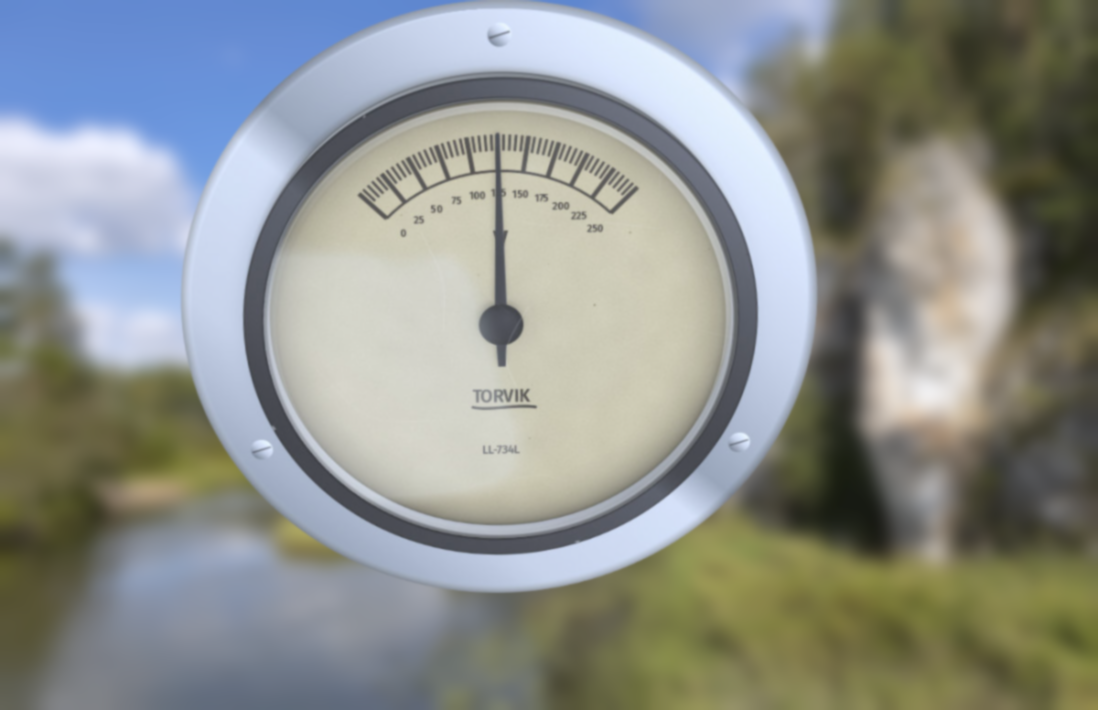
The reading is 125 V
